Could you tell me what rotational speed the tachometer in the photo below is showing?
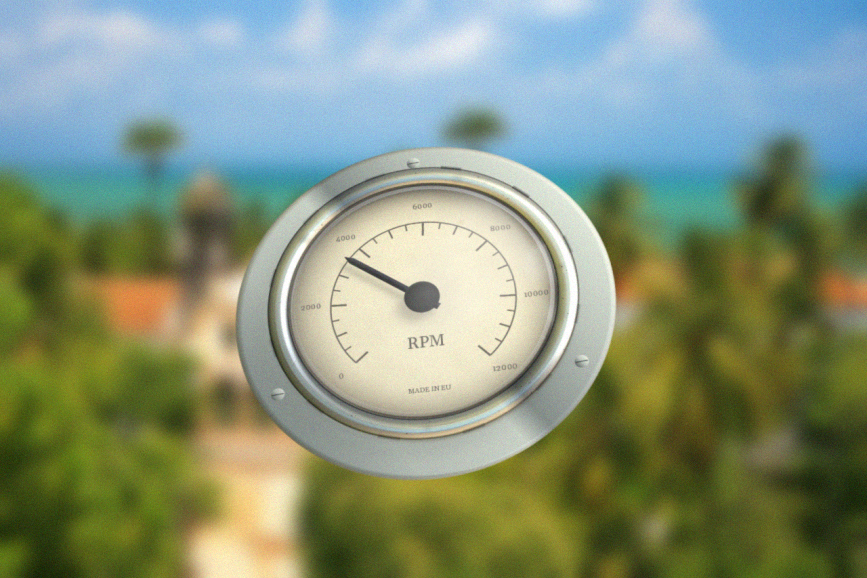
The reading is 3500 rpm
